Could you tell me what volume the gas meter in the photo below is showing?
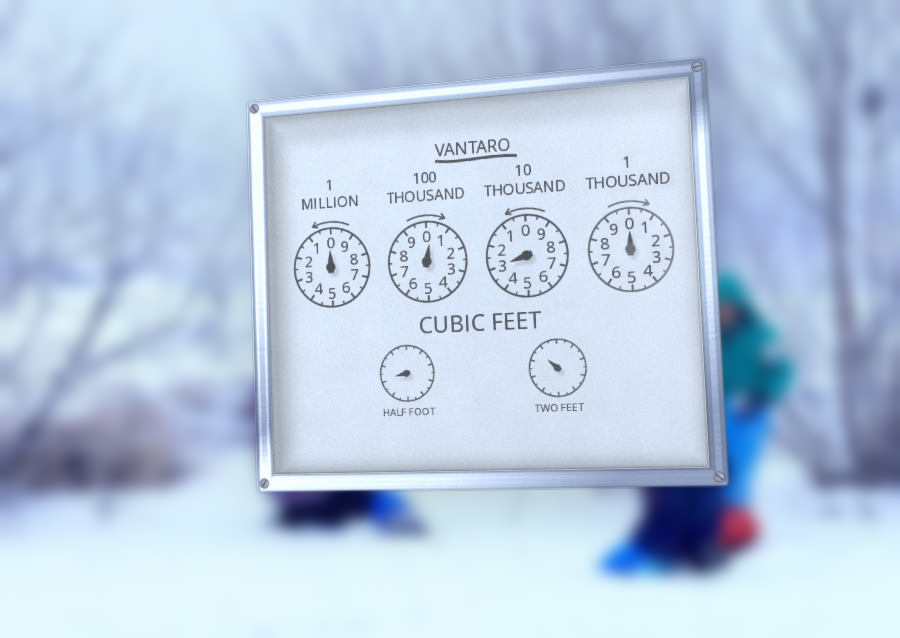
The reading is 3000 ft³
